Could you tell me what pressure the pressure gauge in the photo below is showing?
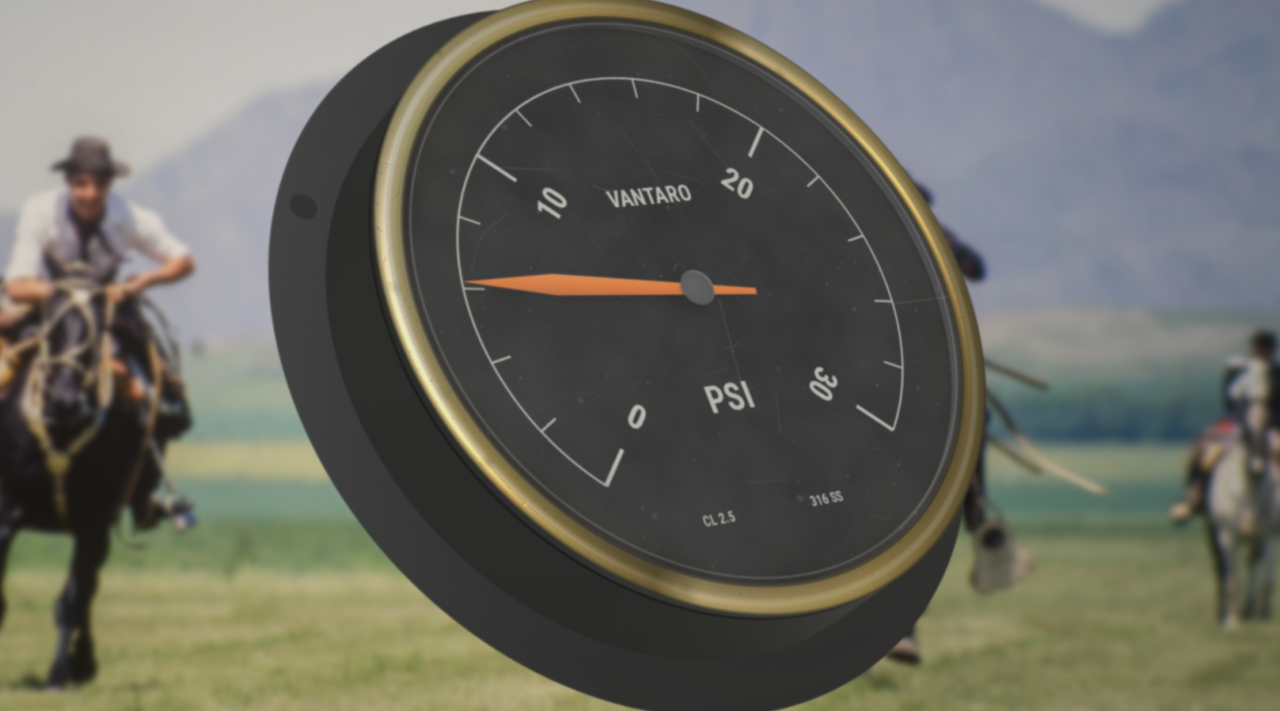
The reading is 6 psi
